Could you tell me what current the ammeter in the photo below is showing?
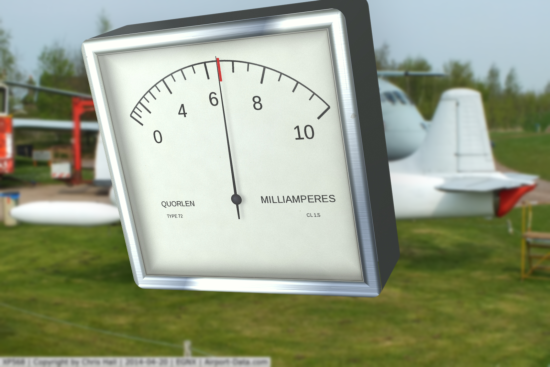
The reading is 6.5 mA
